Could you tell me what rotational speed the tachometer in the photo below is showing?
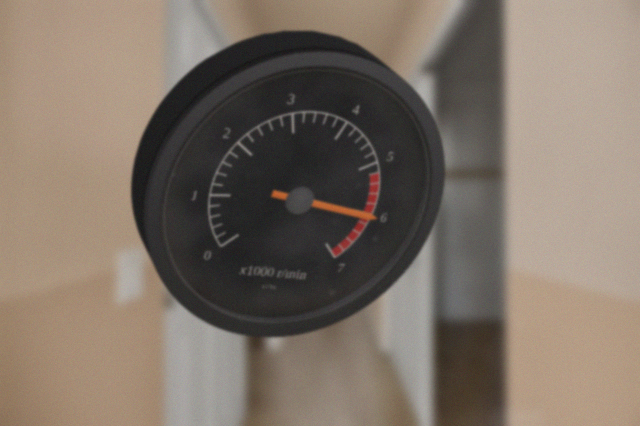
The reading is 6000 rpm
